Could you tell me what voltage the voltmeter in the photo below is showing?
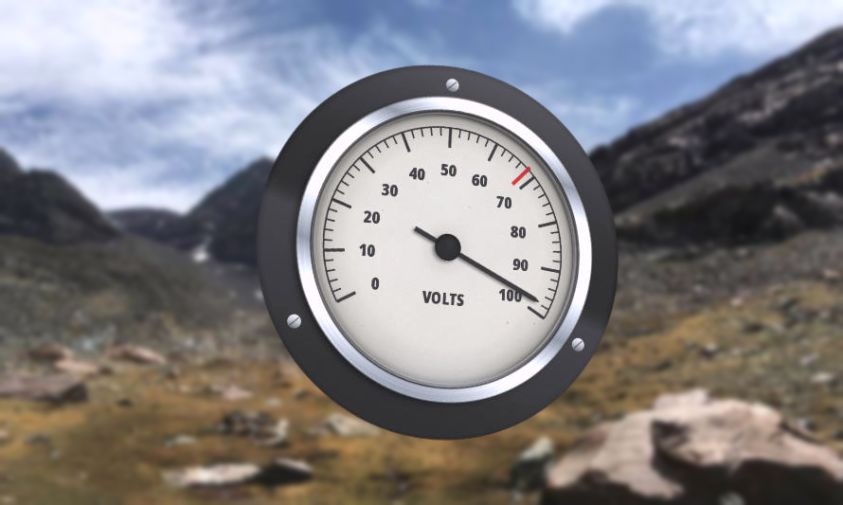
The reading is 98 V
